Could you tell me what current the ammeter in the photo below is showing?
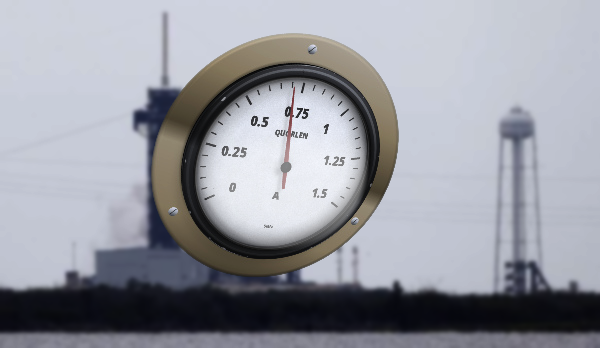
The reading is 0.7 A
